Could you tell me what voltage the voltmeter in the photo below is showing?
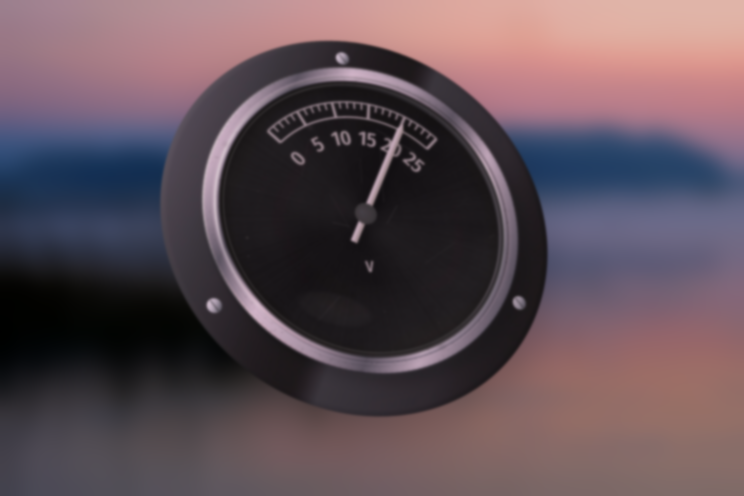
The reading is 20 V
